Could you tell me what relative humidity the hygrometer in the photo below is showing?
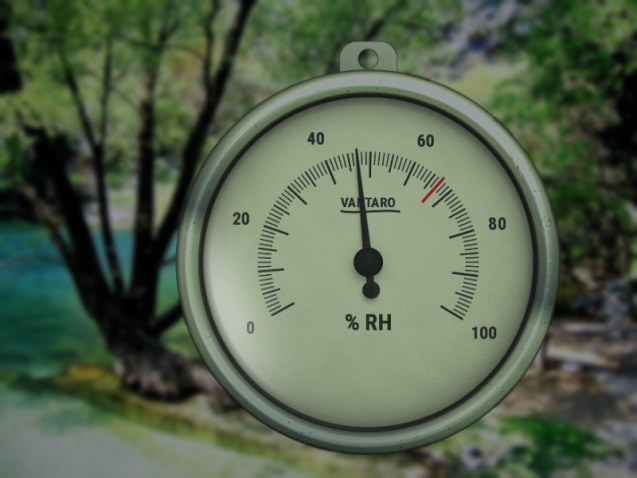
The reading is 47 %
